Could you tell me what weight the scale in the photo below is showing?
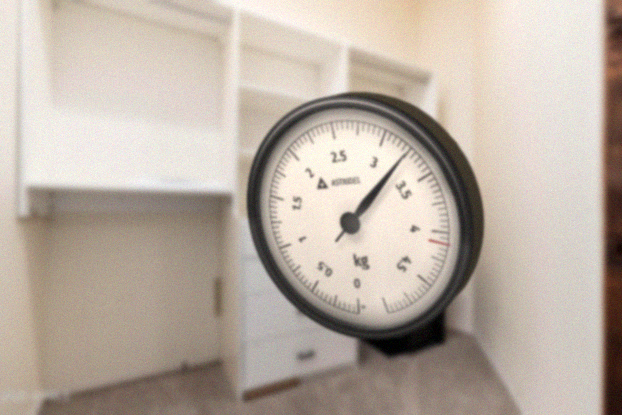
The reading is 3.25 kg
